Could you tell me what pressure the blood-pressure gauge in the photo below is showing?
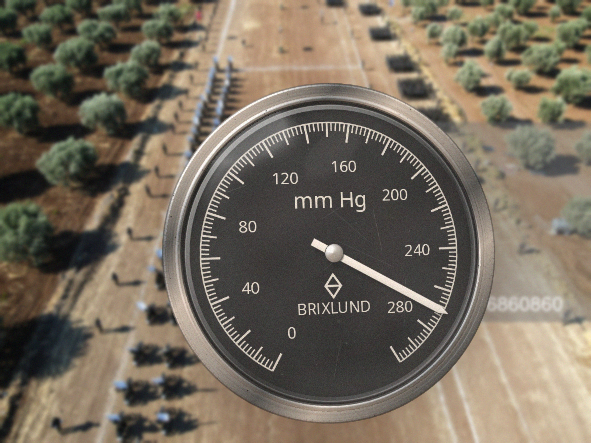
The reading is 270 mmHg
